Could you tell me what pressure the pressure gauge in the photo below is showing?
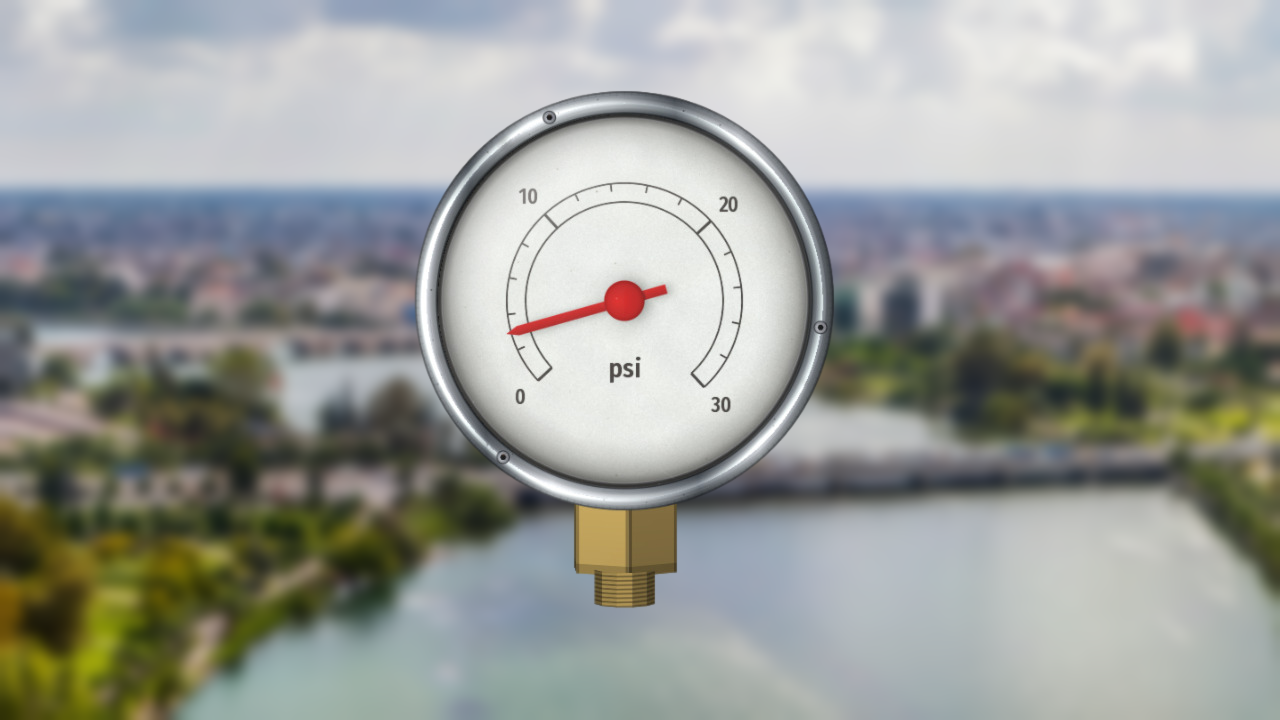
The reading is 3 psi
